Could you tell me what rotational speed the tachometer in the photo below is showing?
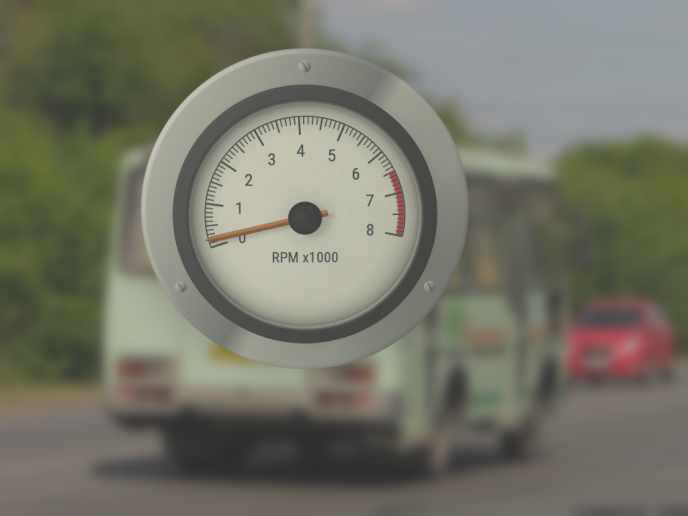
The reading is 200 rpm
